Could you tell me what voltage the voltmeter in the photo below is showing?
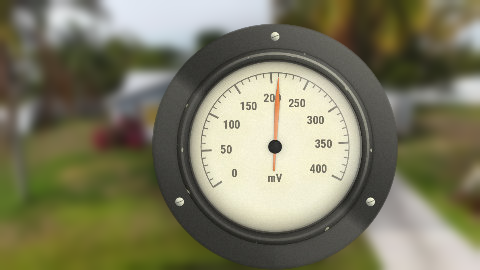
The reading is 210 mV
